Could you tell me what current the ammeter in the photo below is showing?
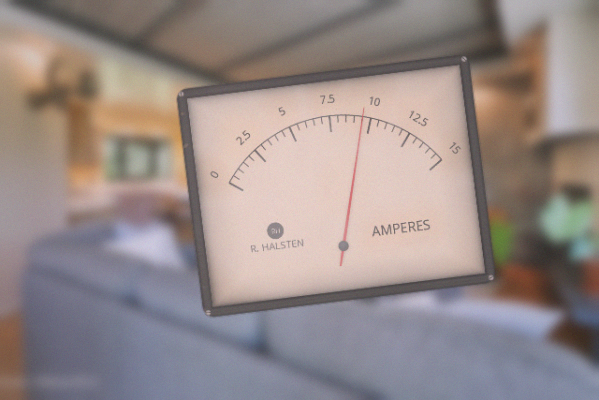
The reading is 9.5 A
